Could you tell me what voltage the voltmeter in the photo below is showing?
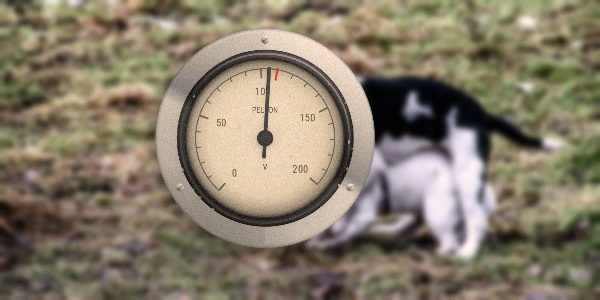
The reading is 105 V
